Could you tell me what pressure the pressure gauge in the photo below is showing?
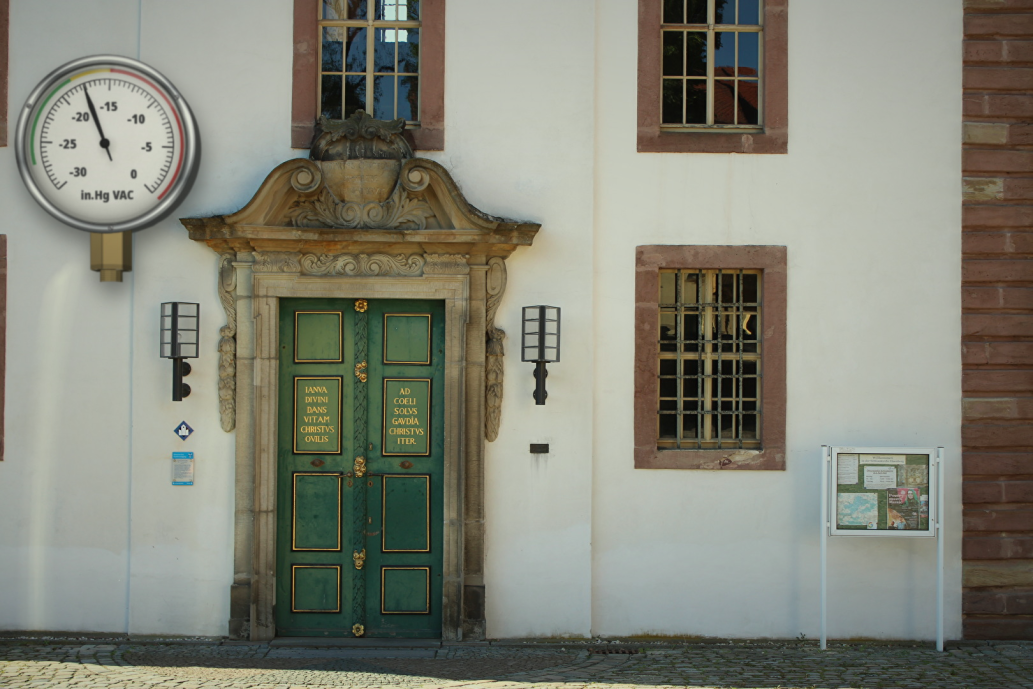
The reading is -17.5 inHg
